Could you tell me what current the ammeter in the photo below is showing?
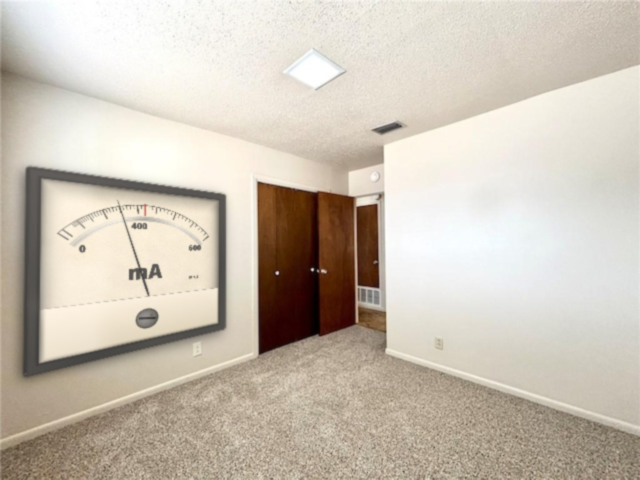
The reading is 350 mA
